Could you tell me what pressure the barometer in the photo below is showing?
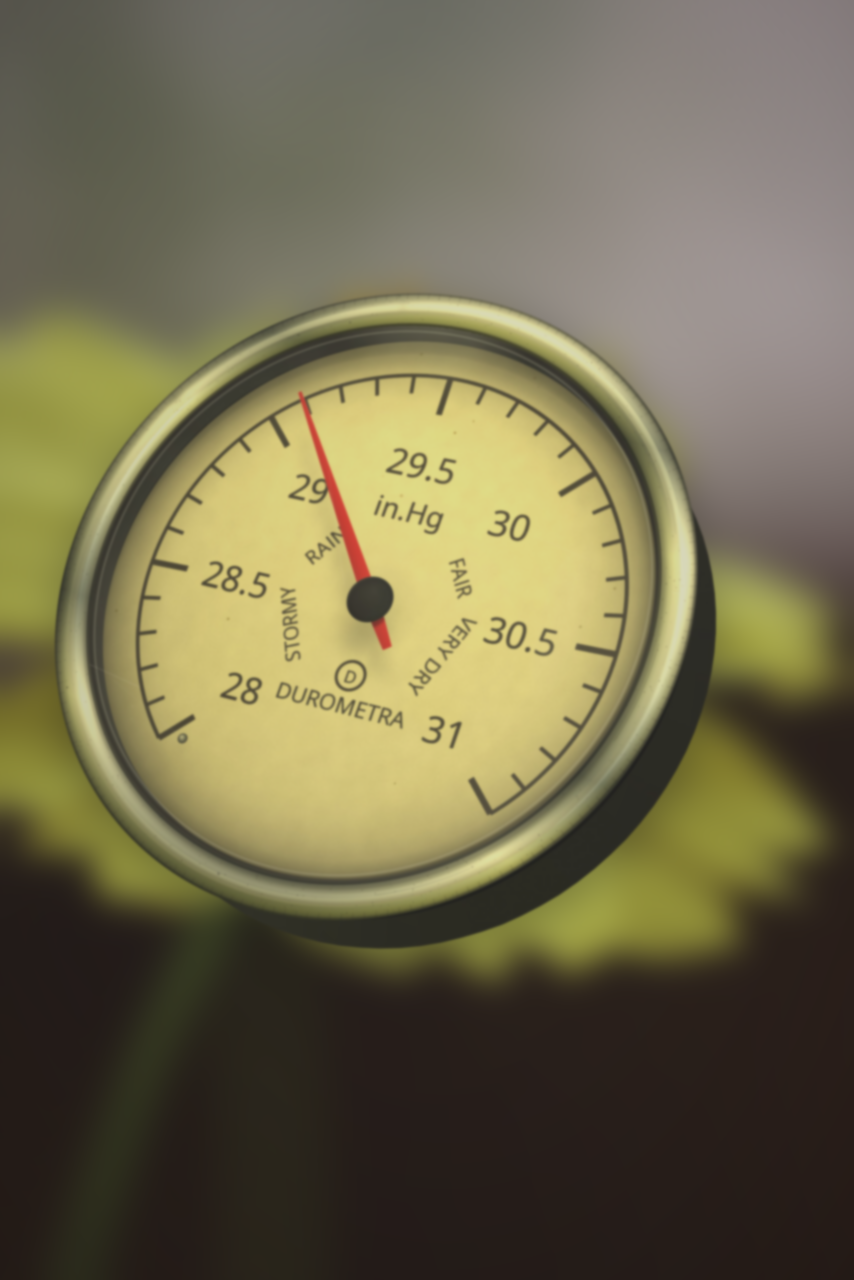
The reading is 29.1 inHg
